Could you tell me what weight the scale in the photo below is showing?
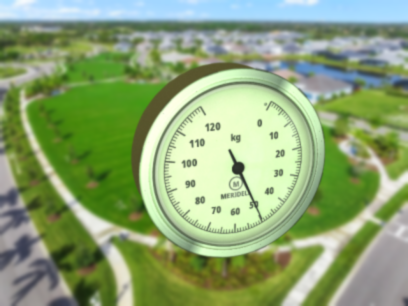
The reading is 50 kg
